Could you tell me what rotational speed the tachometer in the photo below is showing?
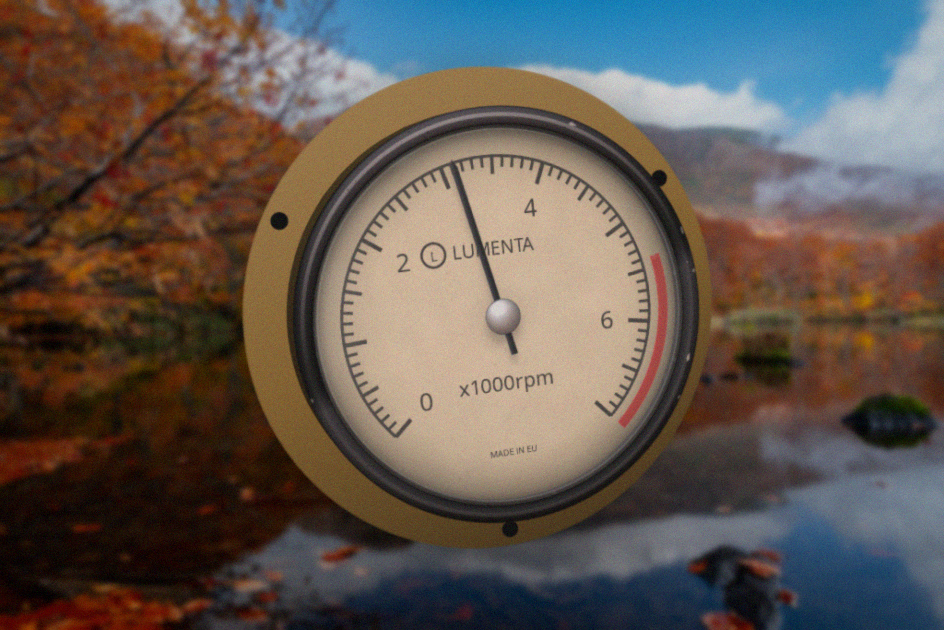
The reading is 3100 rpm
